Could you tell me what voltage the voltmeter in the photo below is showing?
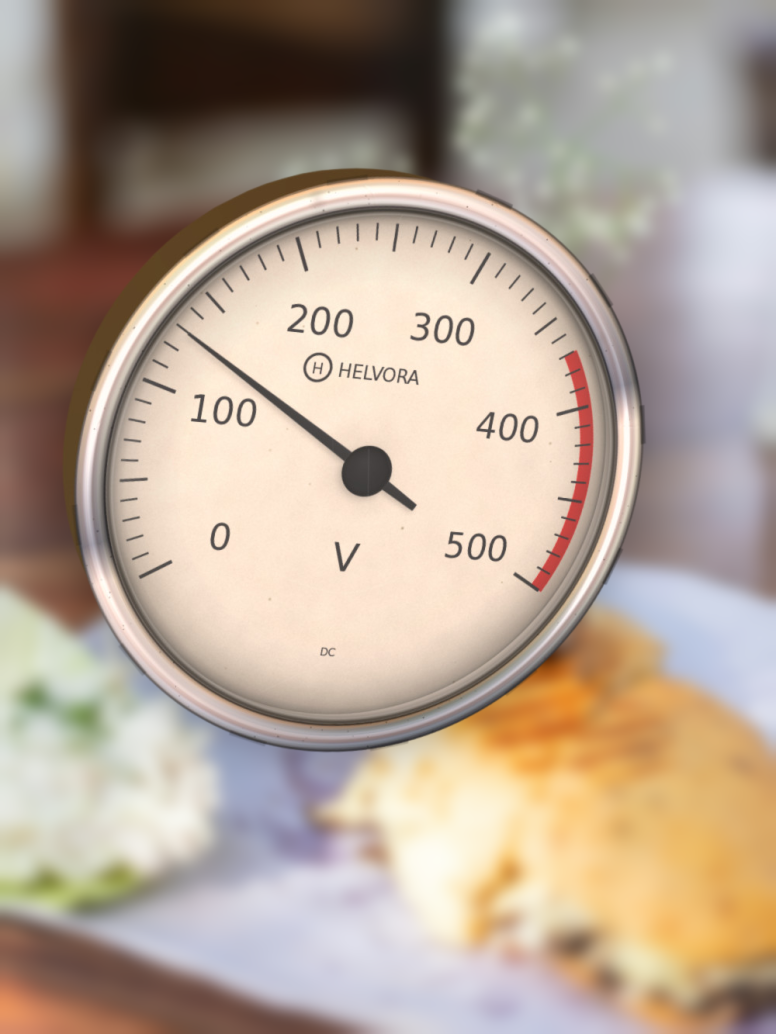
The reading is 130 V
